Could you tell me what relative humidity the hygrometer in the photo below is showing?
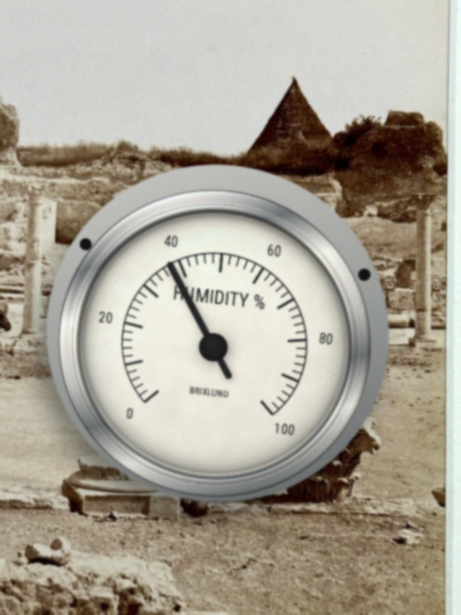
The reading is 38 %
